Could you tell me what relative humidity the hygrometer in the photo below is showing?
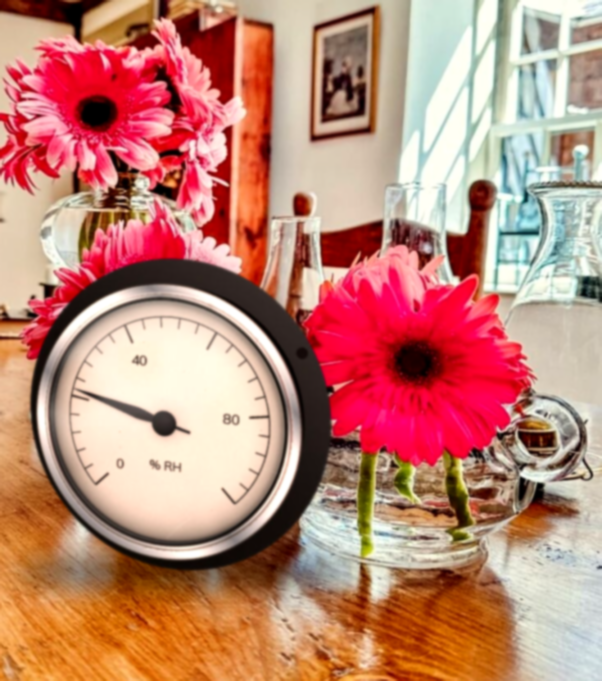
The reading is 22 %
